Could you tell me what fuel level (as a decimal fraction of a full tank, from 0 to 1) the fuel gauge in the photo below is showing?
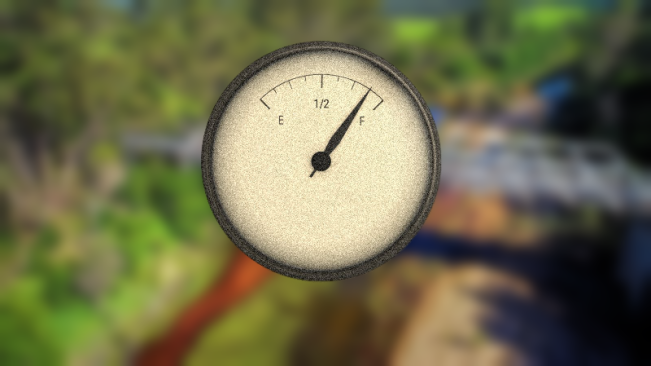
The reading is 0.875
